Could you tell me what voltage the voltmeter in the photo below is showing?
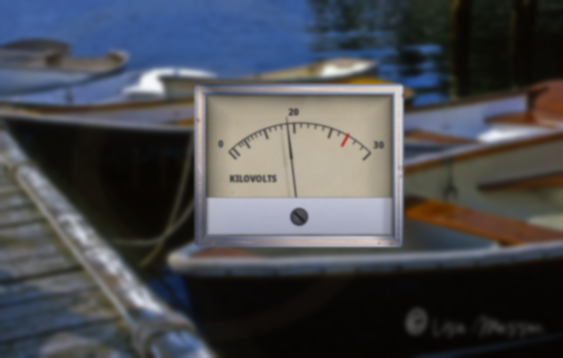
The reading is 19 kV
